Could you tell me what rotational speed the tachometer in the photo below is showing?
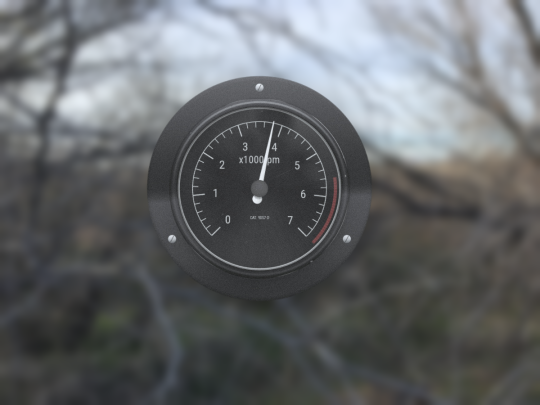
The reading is 3800 rpm
